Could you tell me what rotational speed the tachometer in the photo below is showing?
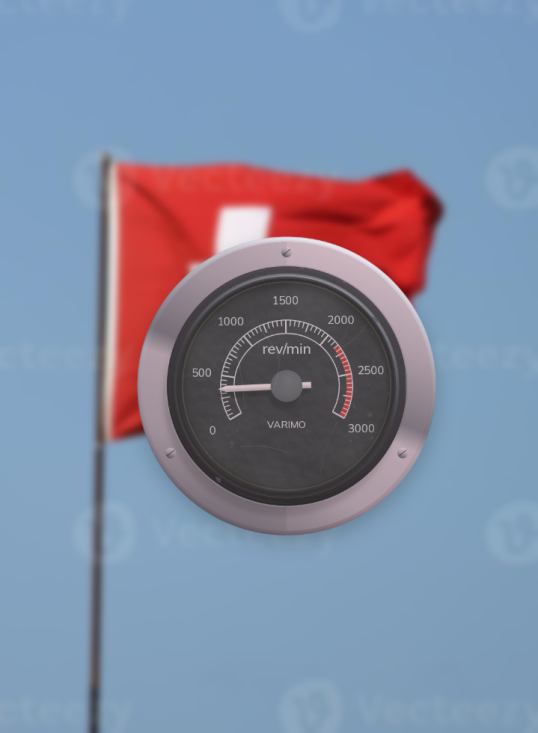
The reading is 350 rpm
